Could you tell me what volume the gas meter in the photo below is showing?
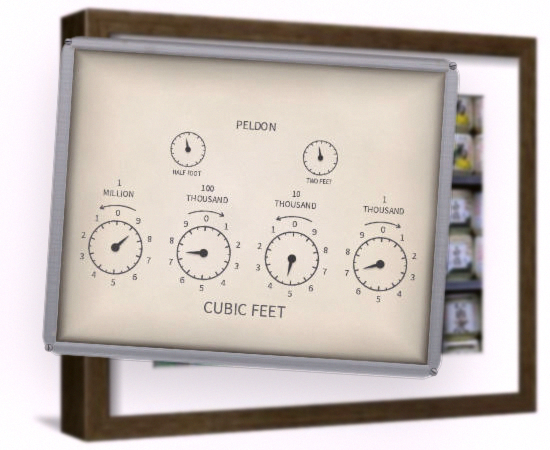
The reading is 874700 ft³
